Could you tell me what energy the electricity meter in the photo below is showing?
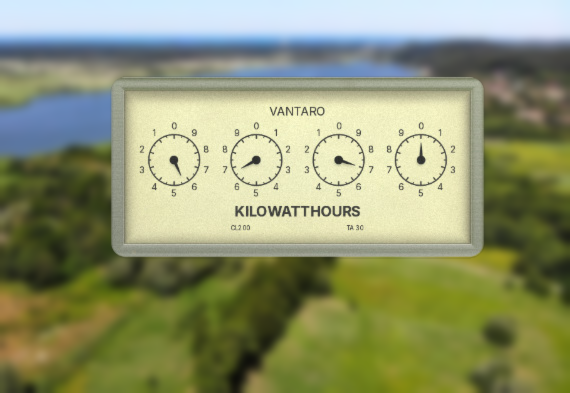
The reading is 5670 kWh
